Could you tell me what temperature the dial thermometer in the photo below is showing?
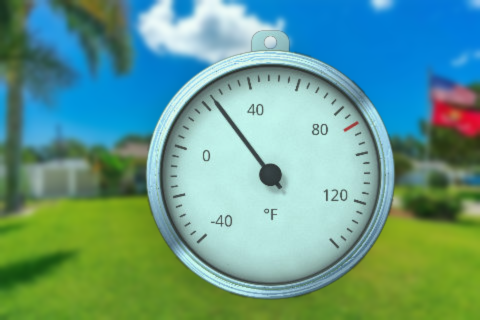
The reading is 24 °F
